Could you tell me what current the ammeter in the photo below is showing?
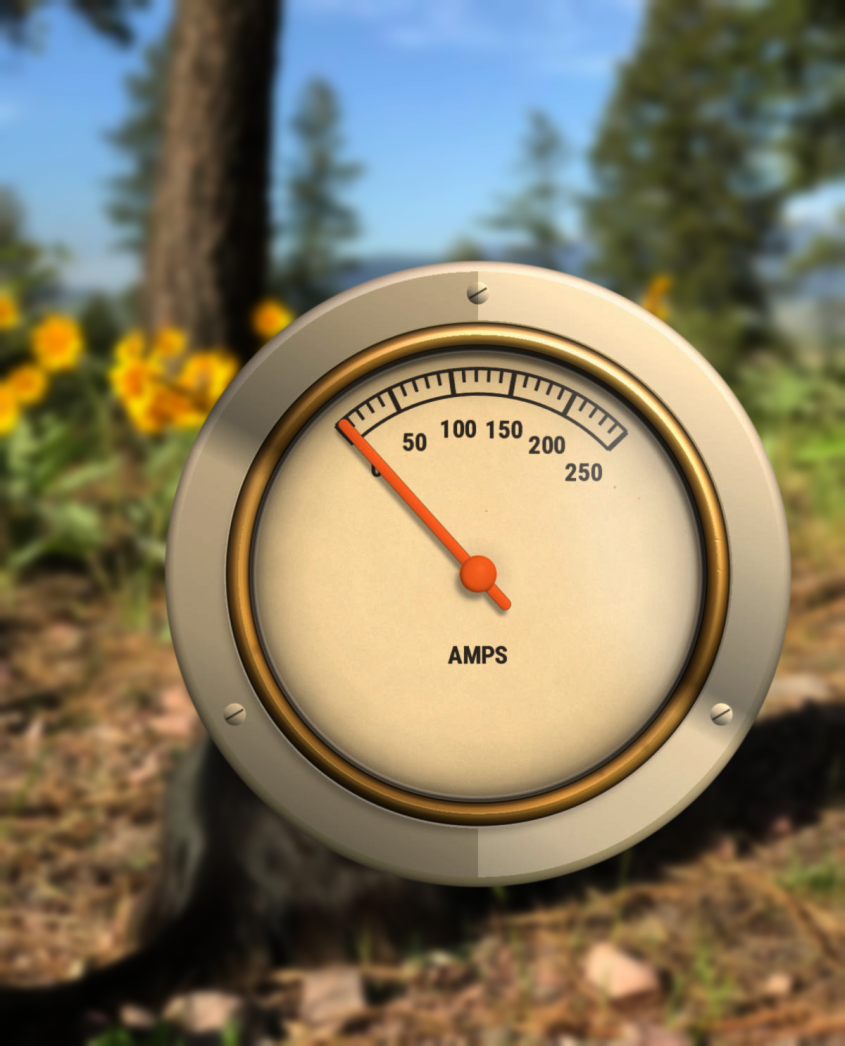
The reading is 5 A
